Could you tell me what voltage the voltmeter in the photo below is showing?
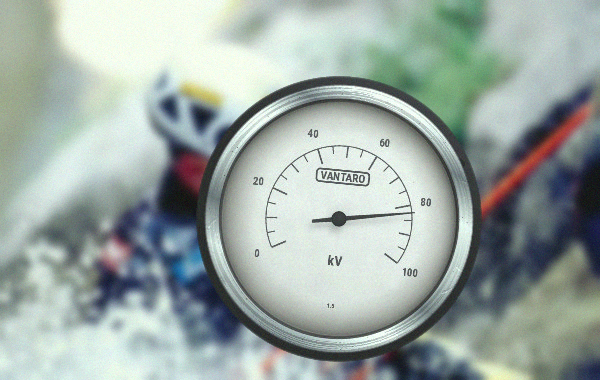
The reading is 82.5 kV
